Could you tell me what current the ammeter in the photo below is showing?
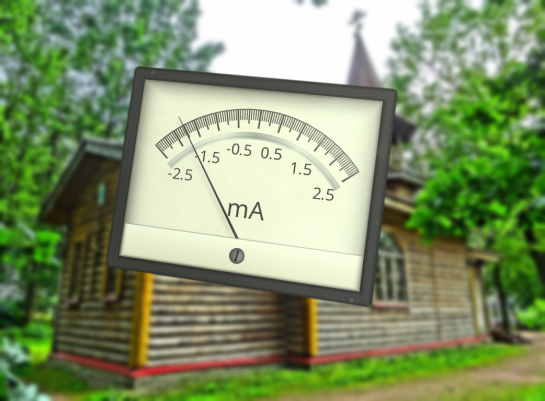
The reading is -1.75 mA
